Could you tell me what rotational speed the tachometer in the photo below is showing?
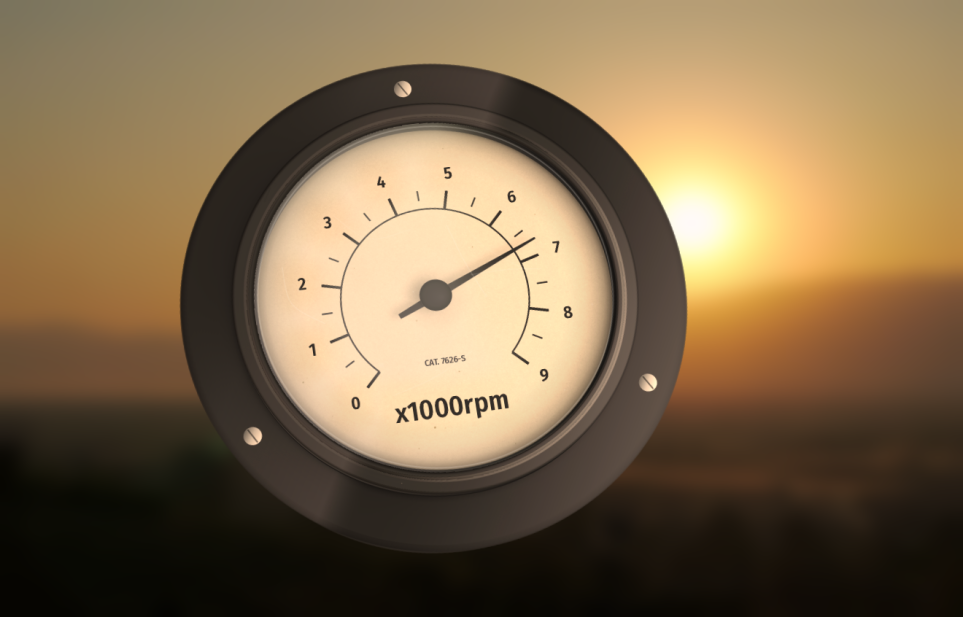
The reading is 6750 rpm
